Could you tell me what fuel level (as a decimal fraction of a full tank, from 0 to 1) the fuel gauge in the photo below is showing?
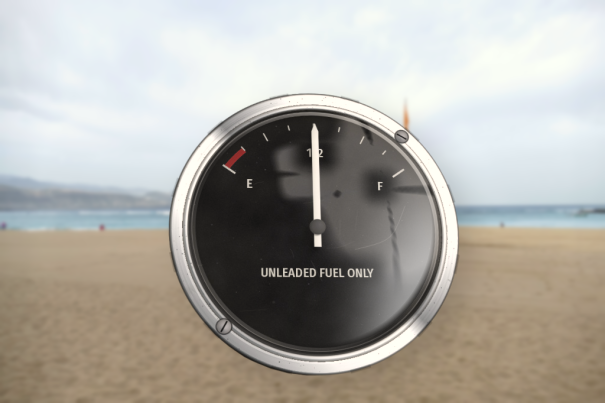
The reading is 0.5
